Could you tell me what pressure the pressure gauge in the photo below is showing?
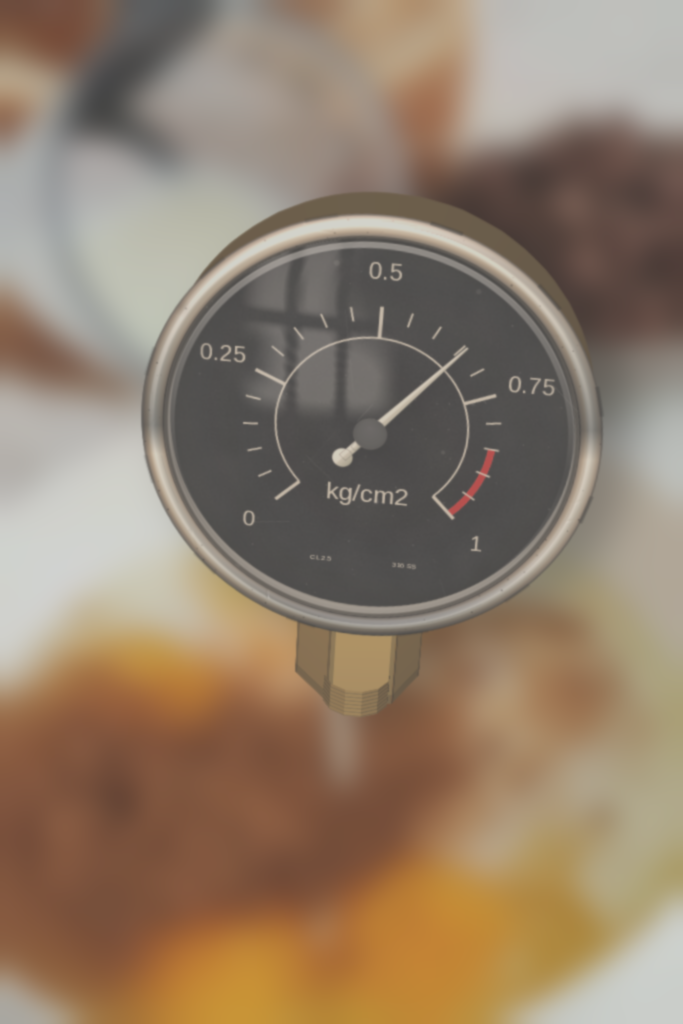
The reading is 0.65 kg/cm²
